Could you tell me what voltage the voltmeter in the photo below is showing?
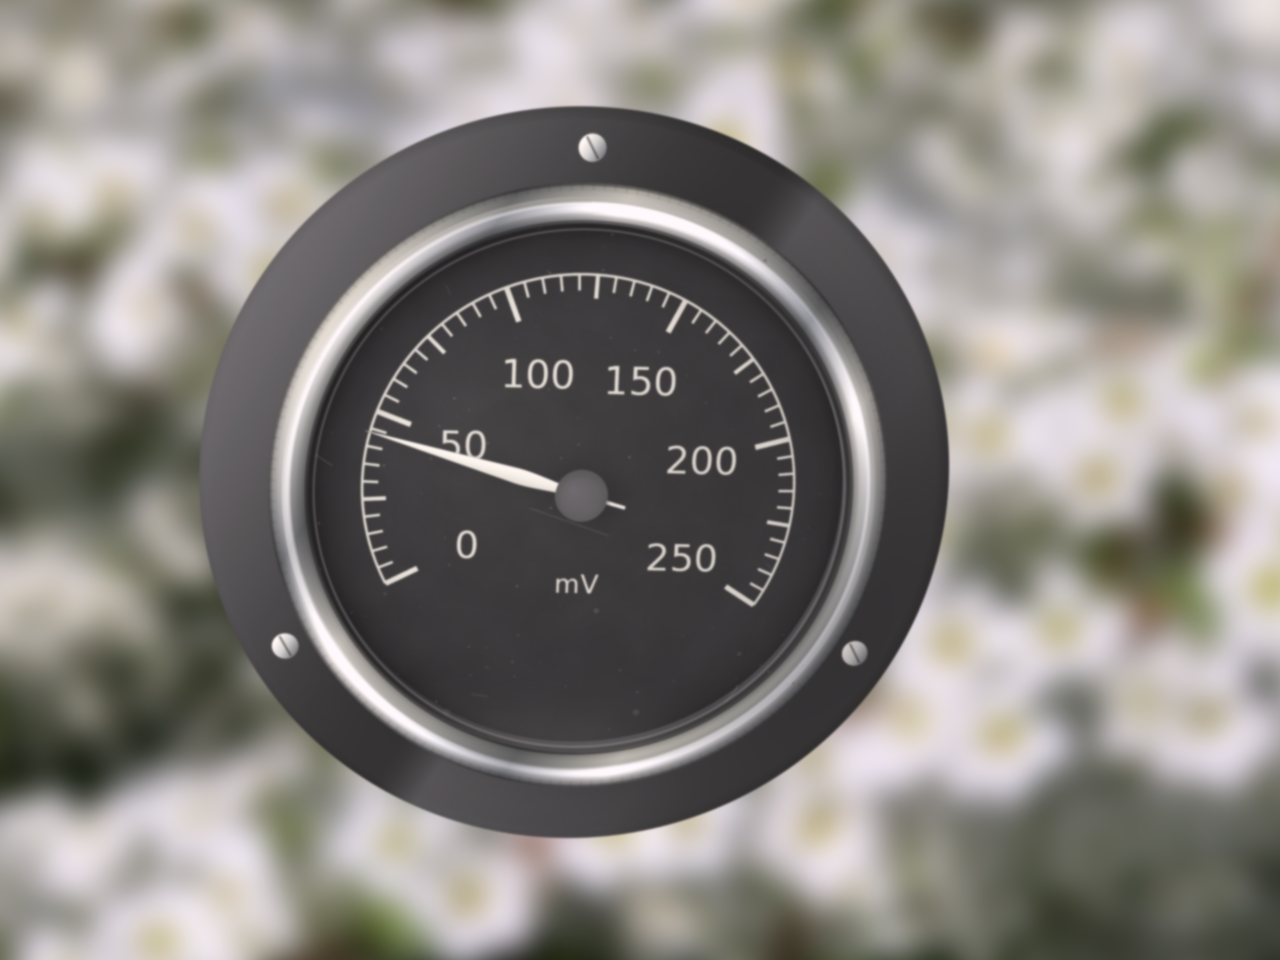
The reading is 45 mV
